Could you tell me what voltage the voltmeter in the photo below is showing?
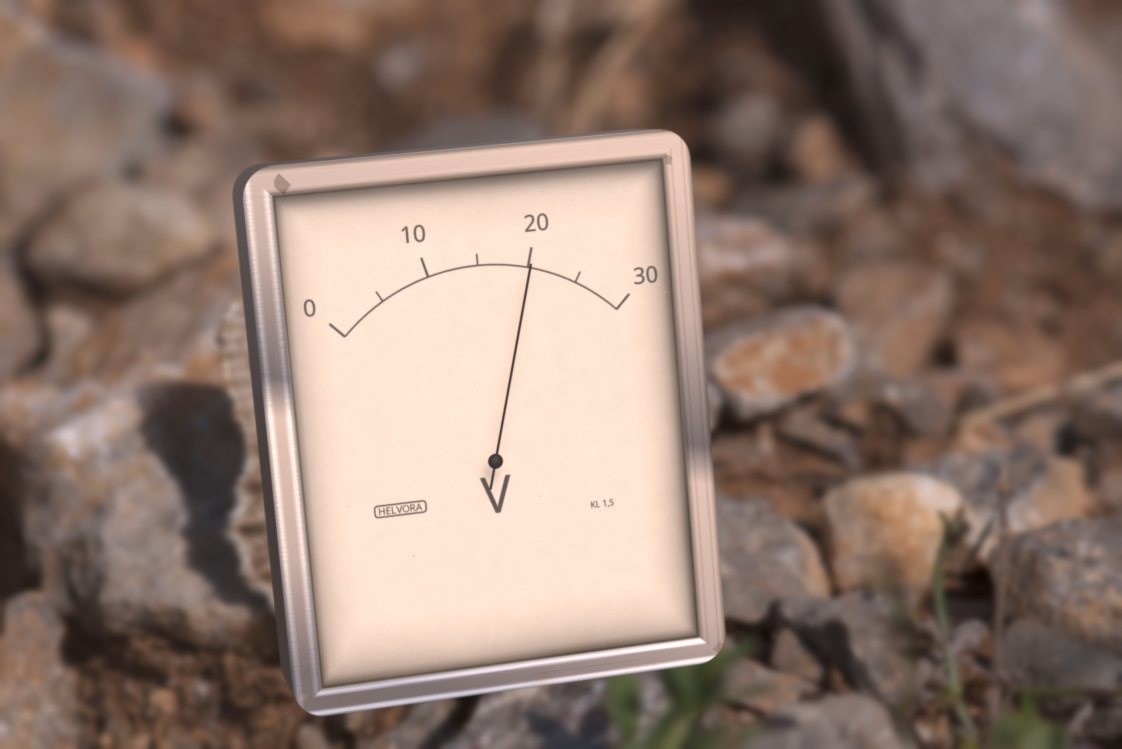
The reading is 20 V
